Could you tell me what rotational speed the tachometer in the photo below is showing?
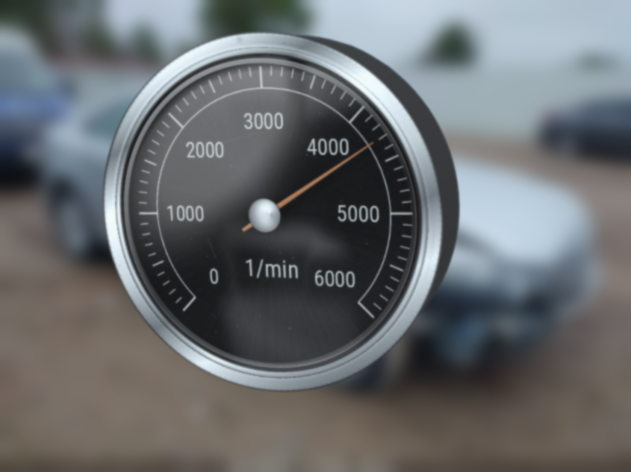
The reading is 4300 rpm
